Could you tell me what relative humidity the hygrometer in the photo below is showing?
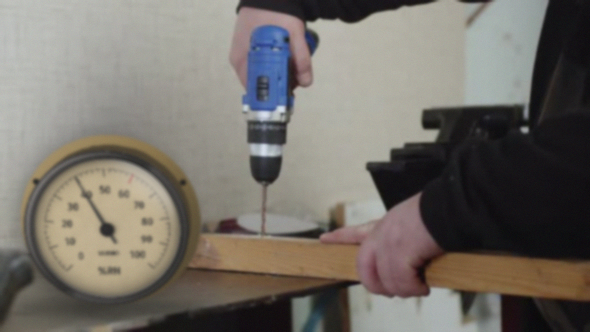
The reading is 40 %
